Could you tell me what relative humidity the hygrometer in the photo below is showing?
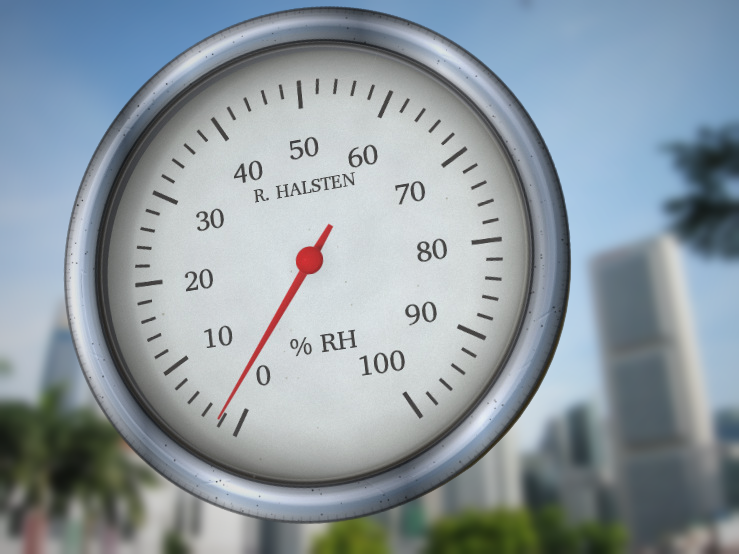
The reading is 2 %
